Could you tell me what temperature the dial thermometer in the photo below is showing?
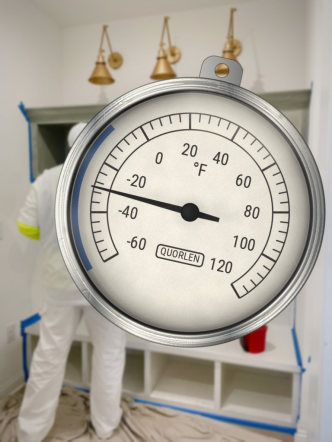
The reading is -30 °F
